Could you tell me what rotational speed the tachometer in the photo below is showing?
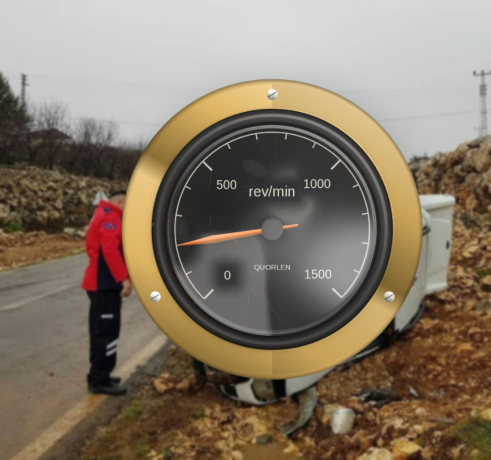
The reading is 200 rpm
